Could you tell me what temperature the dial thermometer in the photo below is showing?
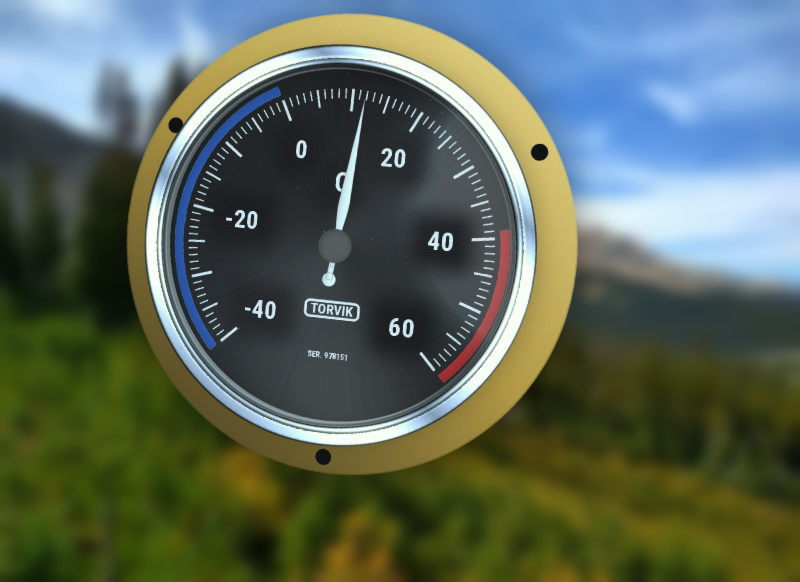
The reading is 12 °C
